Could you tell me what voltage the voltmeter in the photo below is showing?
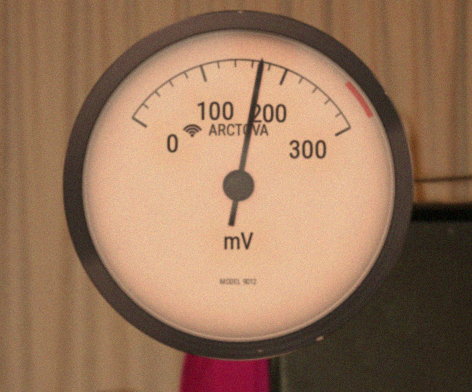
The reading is 170 mV
